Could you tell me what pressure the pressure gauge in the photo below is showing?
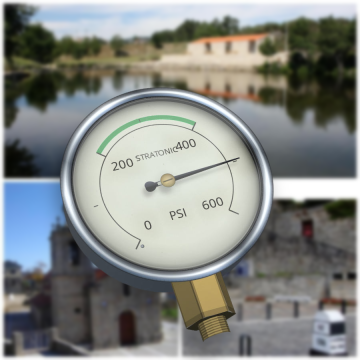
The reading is 500 psi
